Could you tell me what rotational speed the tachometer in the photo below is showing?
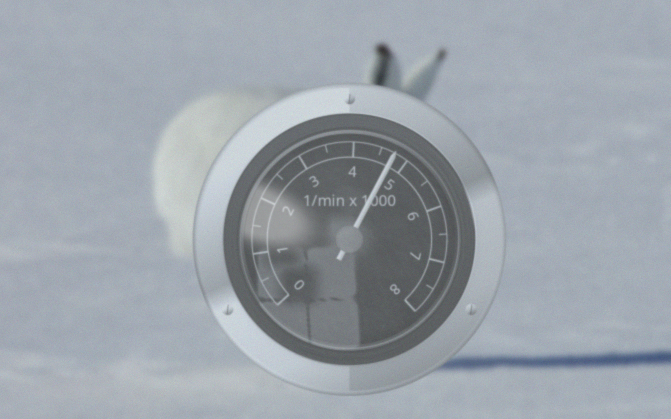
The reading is 4750 rpm
